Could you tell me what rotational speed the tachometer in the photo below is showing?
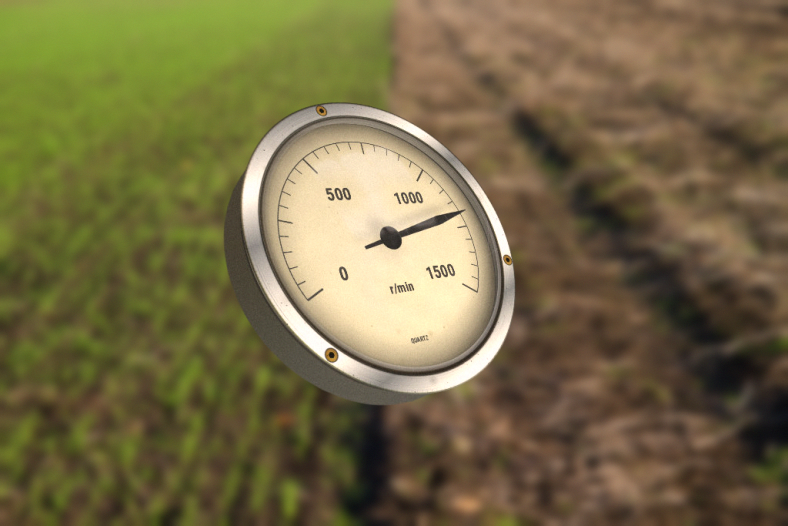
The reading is 1200 rpm
